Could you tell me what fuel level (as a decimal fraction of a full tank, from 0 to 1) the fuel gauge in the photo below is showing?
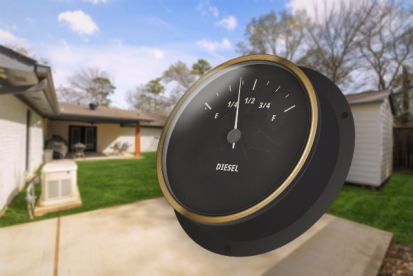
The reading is 0.375
